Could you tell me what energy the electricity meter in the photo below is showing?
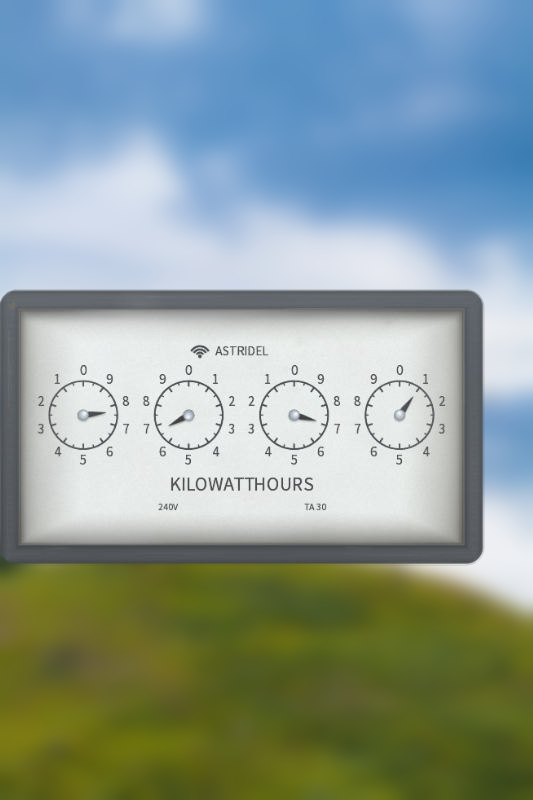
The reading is 7671 kWh
